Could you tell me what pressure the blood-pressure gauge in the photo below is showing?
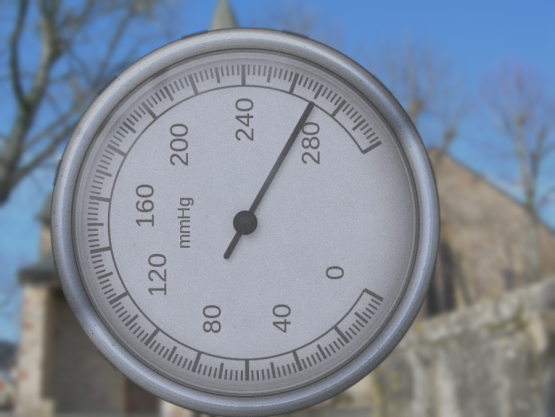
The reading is 270 mmHg
